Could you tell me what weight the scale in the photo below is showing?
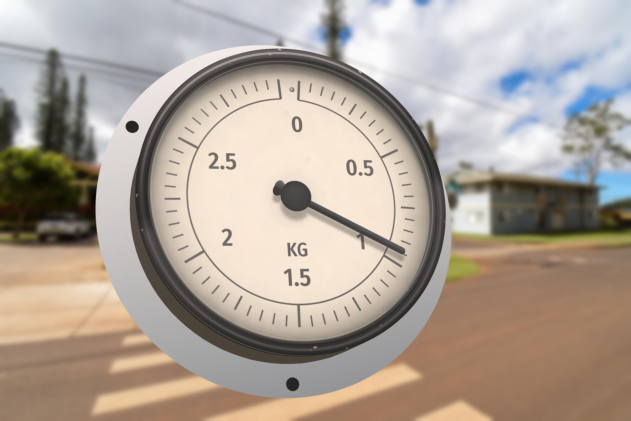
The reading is 0.95 kg
